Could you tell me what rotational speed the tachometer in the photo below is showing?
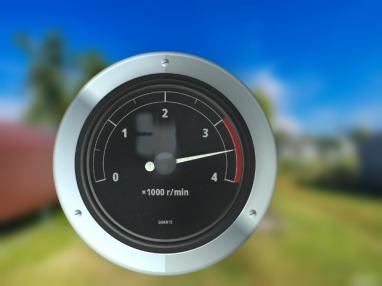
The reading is 3500 rpm
